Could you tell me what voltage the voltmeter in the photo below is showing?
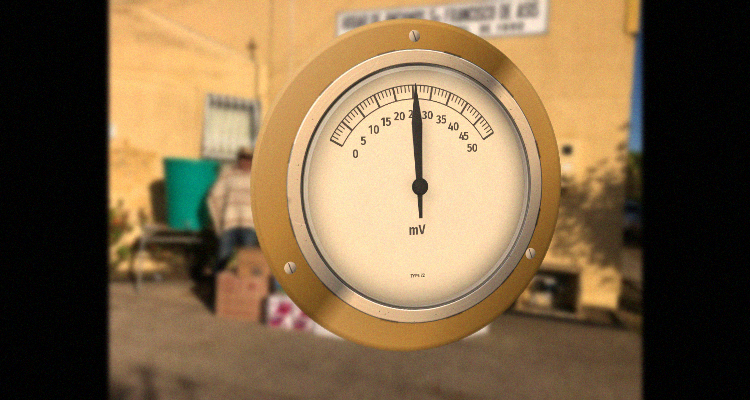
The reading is 25 mV
